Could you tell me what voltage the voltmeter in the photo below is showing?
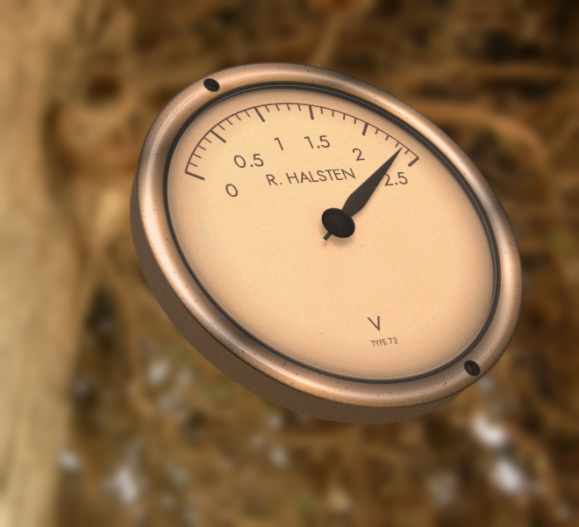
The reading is 2.35 V
